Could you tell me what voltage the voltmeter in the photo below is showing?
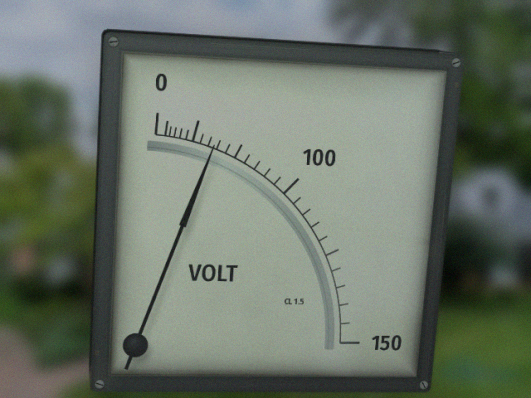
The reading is 62.5 V
